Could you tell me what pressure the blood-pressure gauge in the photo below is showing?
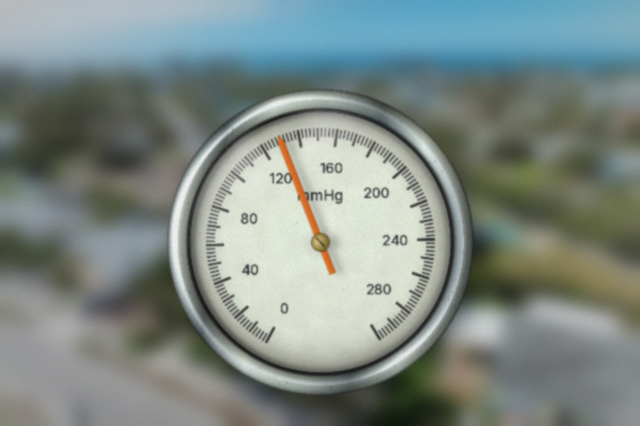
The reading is 130 mmHg
